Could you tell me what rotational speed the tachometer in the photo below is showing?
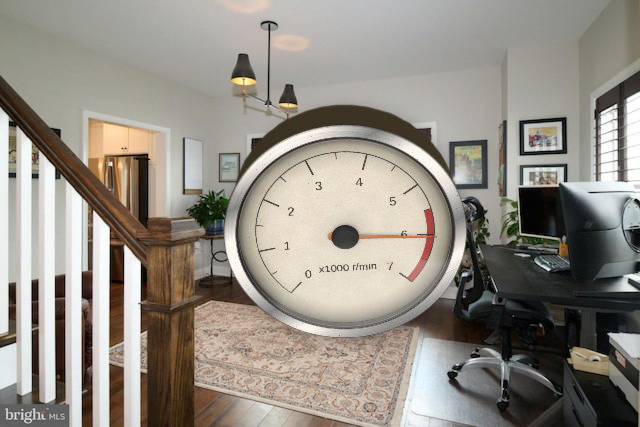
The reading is 6000 rpm
